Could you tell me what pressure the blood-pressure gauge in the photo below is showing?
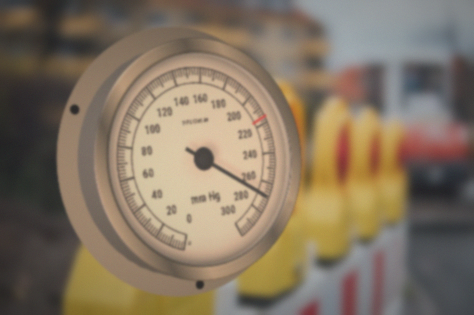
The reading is 270 mmHg
